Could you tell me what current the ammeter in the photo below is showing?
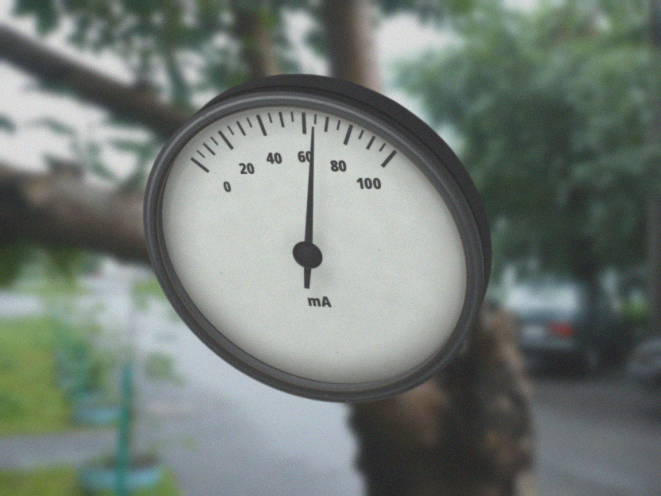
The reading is 65 mA
